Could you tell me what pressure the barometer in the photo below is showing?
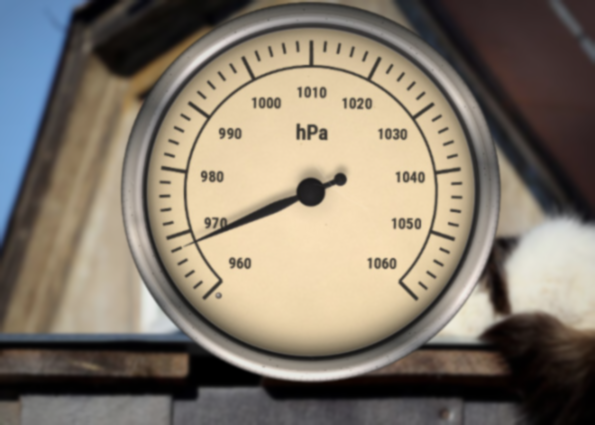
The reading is 968 hPa
